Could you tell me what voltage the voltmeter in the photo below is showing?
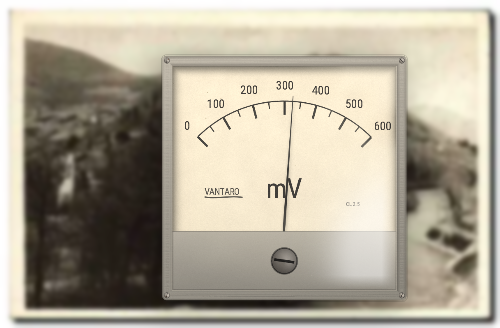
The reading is 325 mV
